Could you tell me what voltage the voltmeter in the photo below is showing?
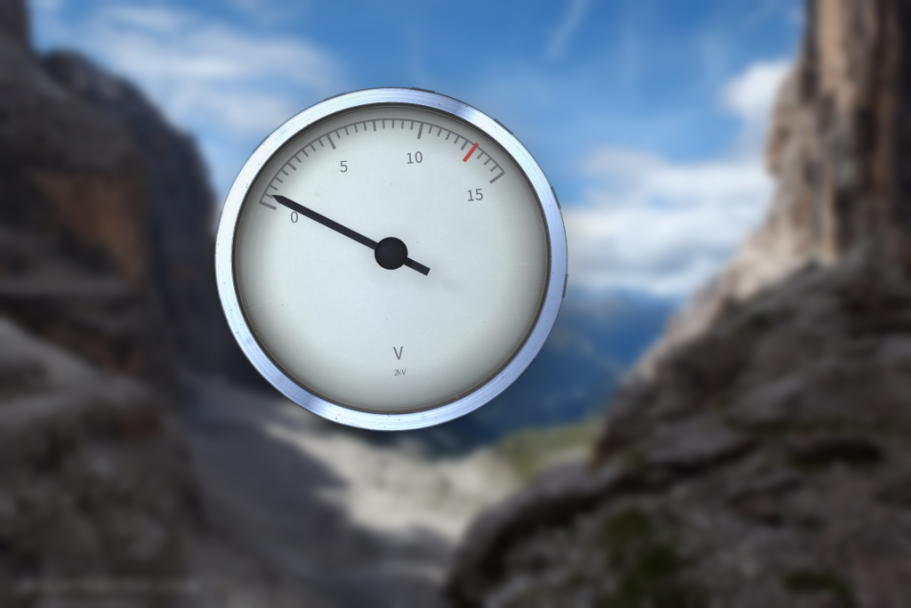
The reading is 0.5 V
